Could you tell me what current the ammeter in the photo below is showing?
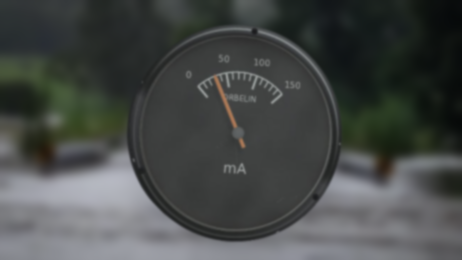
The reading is 30 mA
